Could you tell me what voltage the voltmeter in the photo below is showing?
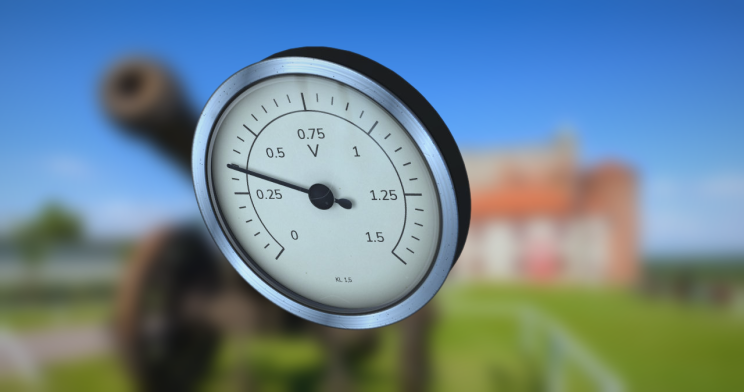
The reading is 0.35 V
